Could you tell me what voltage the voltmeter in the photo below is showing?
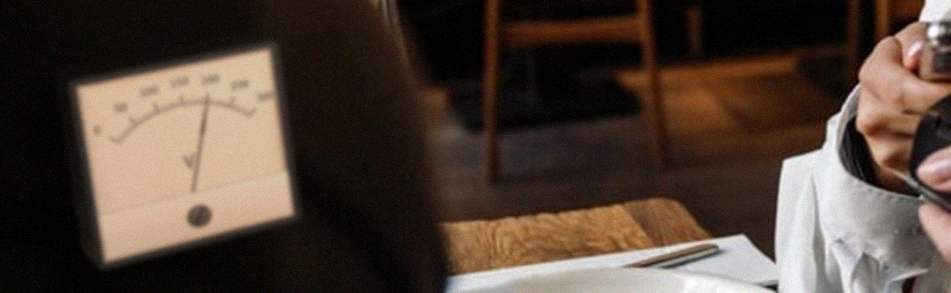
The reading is 200 V
